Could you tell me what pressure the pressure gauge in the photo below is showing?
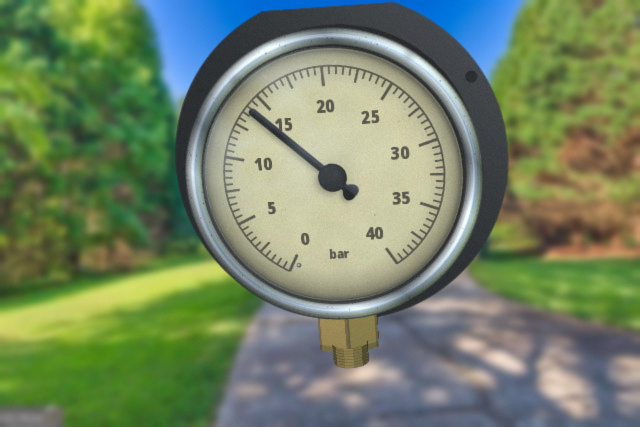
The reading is 14 bar
